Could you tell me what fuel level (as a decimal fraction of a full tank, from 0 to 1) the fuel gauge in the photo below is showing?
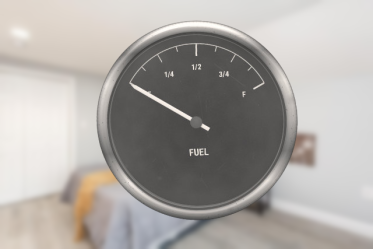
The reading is 0
